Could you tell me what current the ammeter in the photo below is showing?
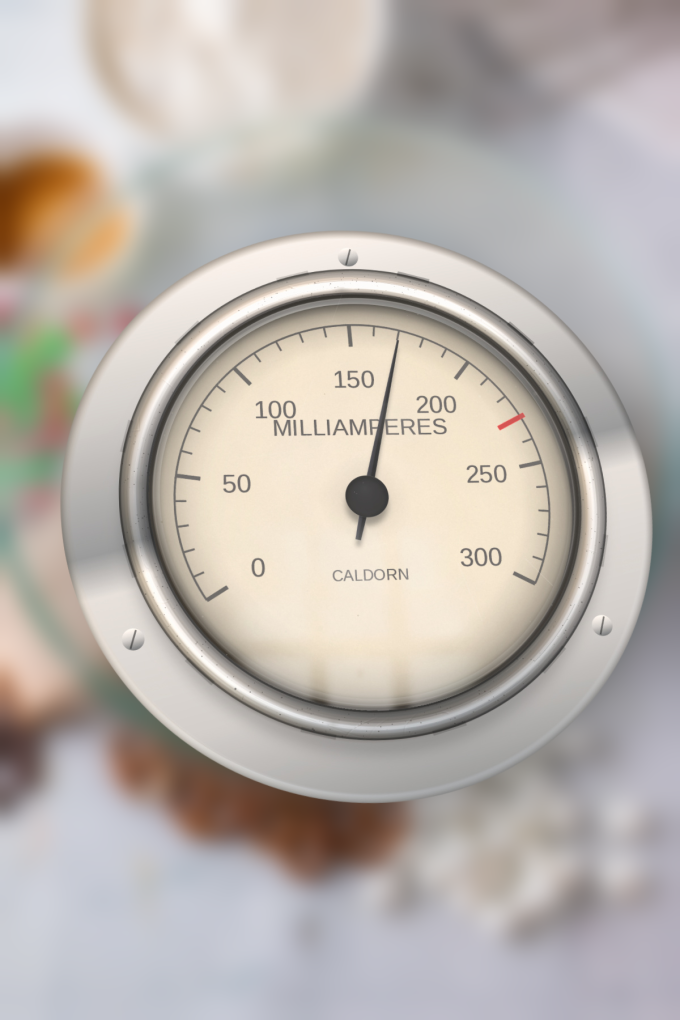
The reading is 170 mA
